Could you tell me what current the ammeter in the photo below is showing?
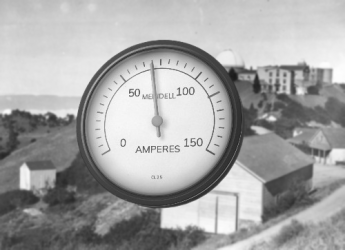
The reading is 70 A
